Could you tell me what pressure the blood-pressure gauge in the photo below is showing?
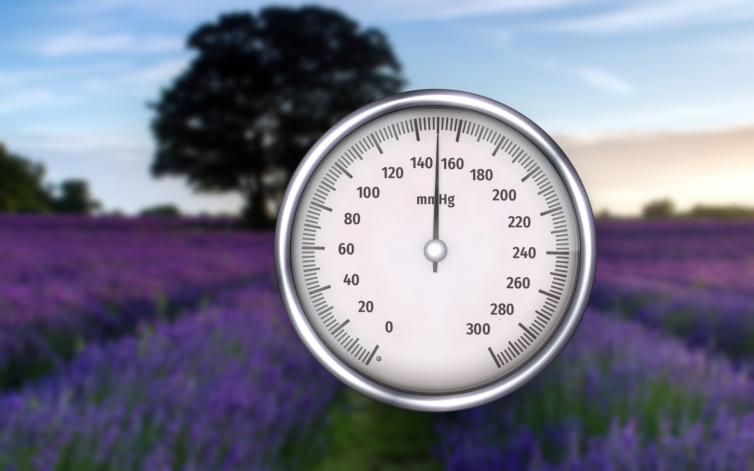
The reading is 150 mmHg
